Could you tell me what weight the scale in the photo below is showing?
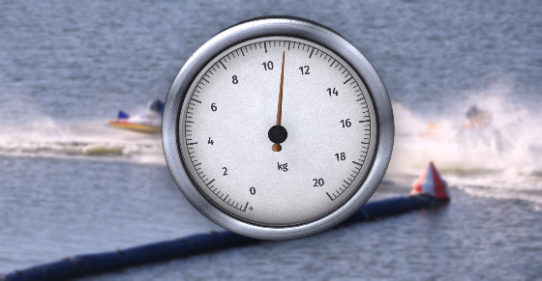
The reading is 10.8 kg
